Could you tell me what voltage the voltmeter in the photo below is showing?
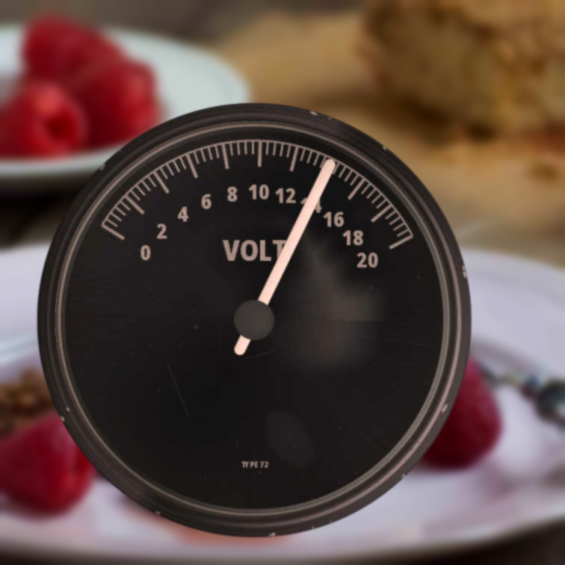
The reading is 14 V
